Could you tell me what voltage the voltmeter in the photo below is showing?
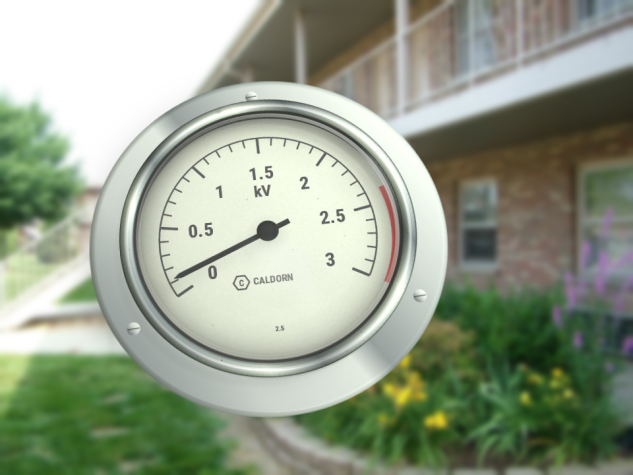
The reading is 0.1 kV
